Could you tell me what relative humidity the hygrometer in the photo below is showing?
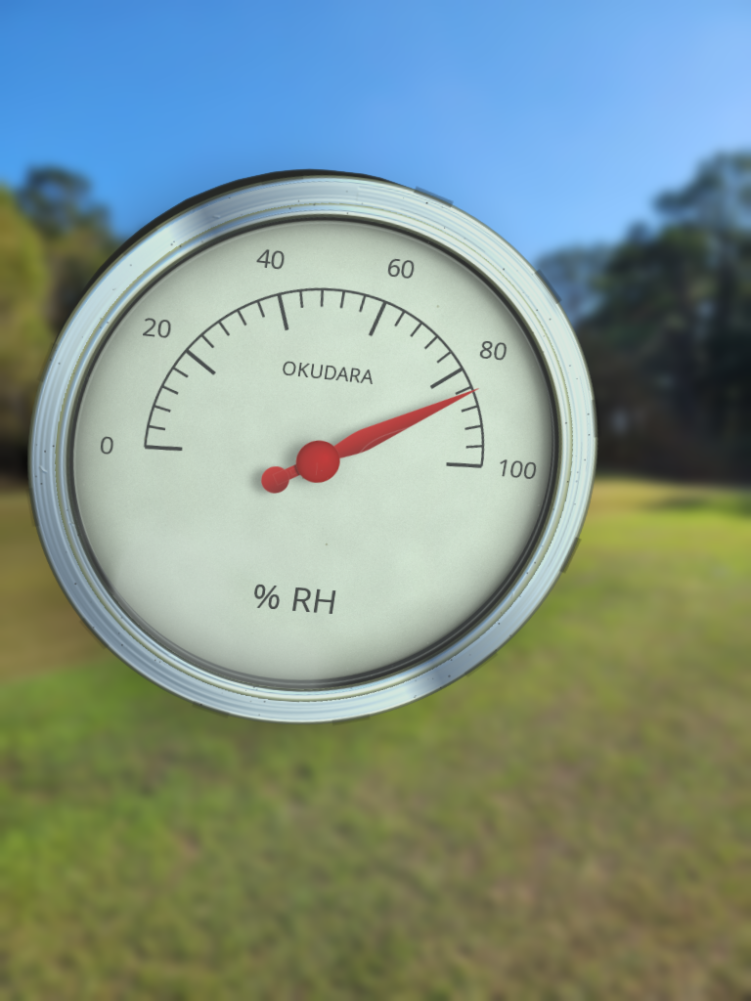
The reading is 84 %
